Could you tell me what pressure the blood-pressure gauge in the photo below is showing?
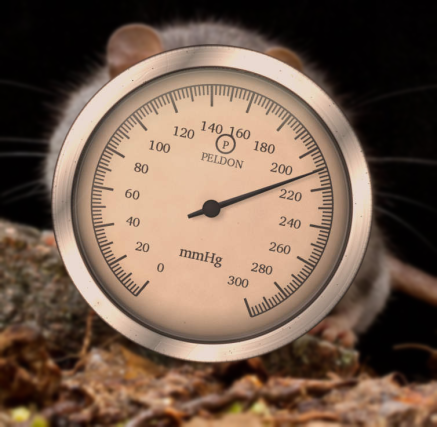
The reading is 210 mmHg
